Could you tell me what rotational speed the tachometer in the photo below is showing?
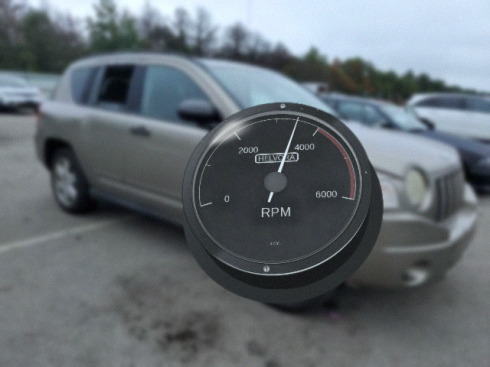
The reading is 3500 rpm
